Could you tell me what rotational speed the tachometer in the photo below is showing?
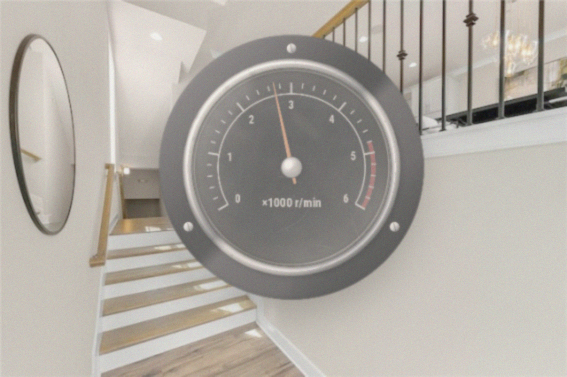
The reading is 2700 rpm
